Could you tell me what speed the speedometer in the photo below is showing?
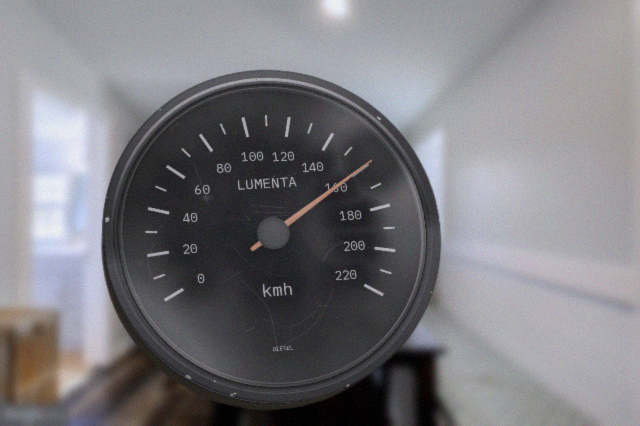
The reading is 160 km/h
